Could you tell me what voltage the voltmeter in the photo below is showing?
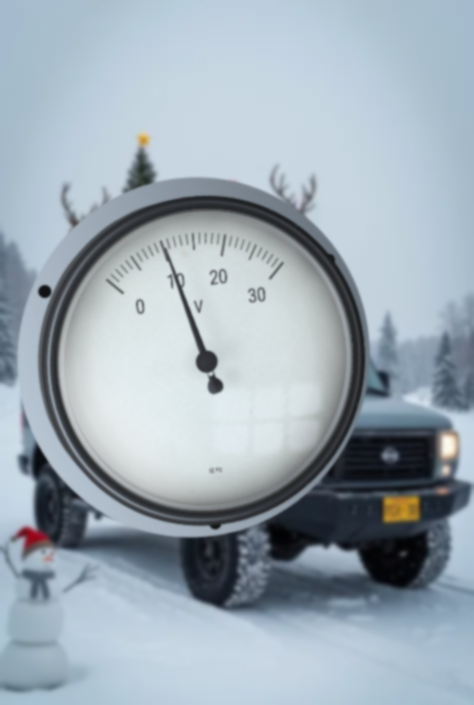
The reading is 10 V
